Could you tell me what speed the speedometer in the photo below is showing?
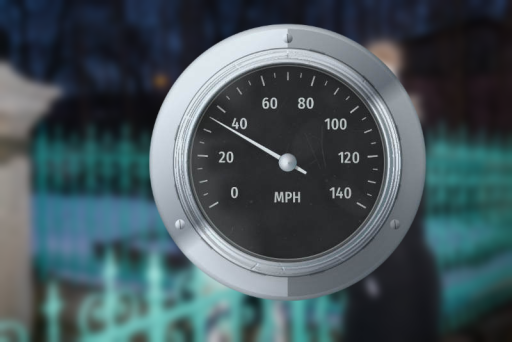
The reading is 35 mph
